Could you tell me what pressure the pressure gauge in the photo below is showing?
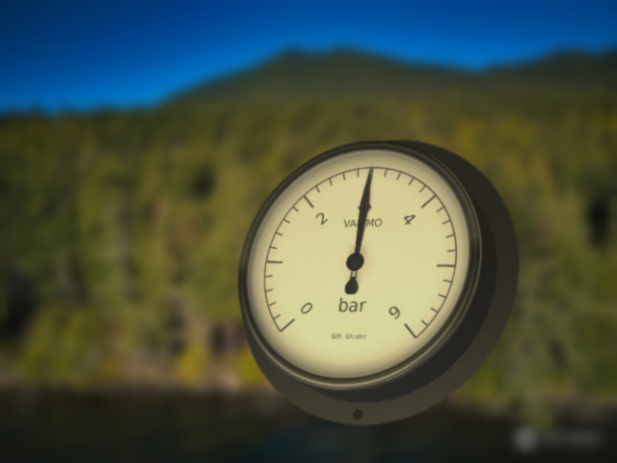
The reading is 3 bar
